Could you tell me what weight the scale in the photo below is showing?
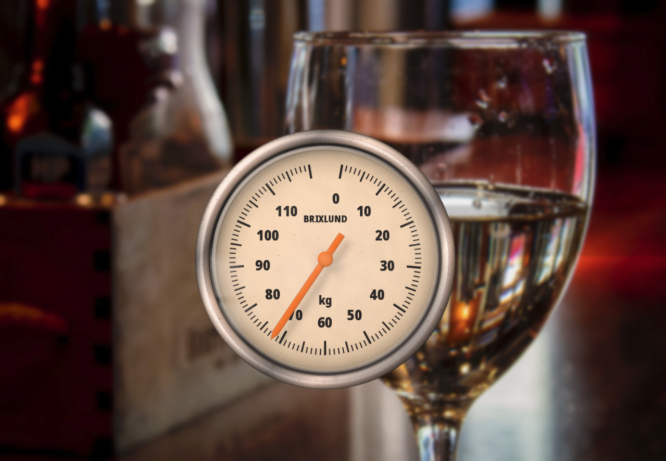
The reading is 72 kg
